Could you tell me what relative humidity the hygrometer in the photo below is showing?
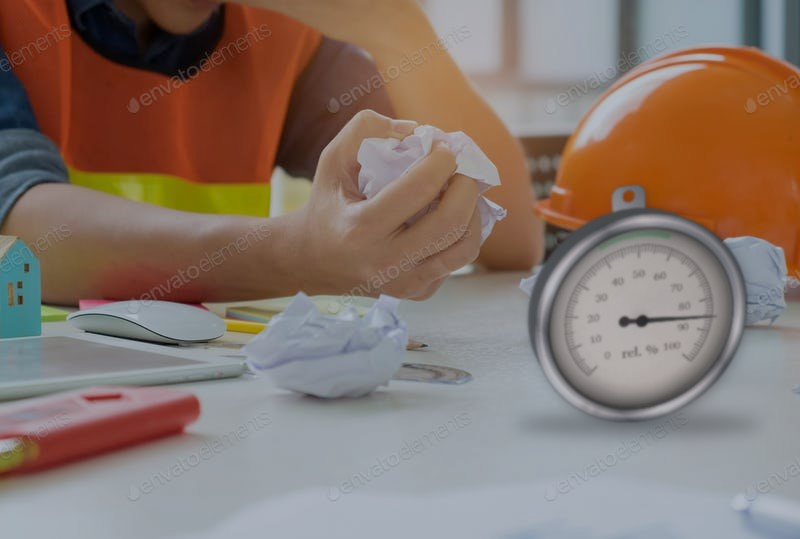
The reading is 85 %
